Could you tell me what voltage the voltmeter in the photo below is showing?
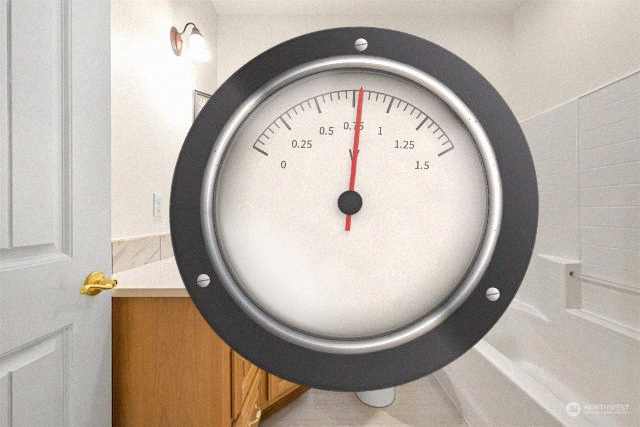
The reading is 0.8 V
